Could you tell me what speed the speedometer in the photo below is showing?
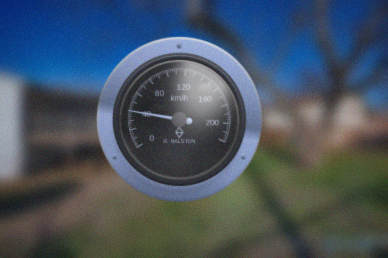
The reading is 40 km/h
